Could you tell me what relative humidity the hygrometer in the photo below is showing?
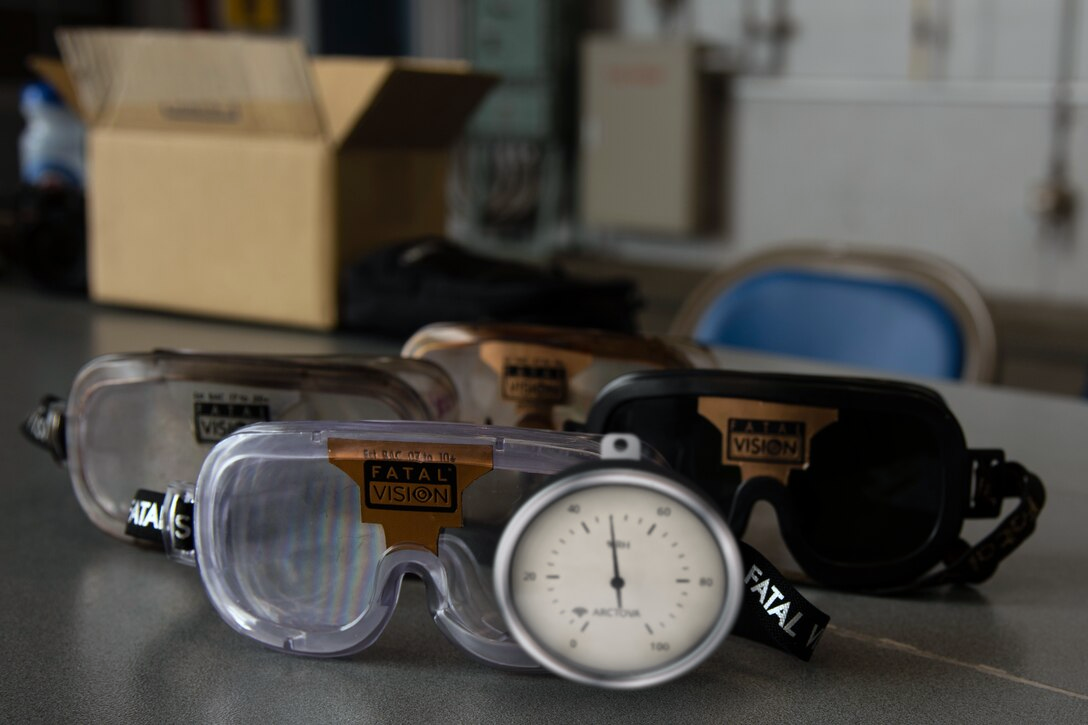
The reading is 48 %
